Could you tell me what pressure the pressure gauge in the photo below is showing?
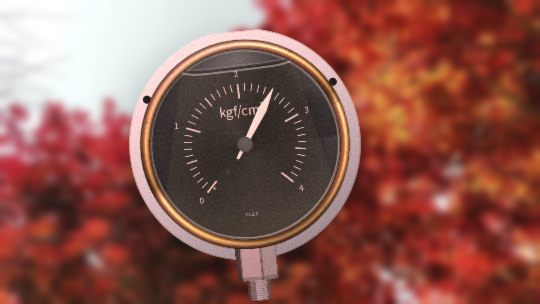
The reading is 2.5 kg/cm²
